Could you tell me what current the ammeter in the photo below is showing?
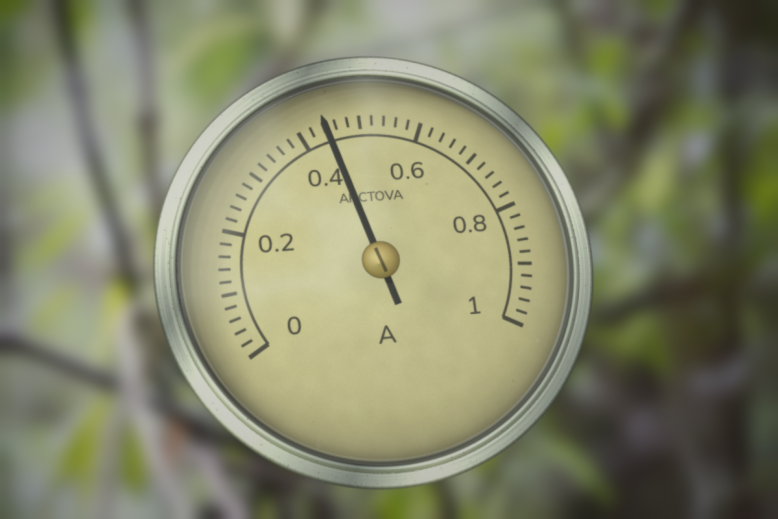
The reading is 0.44 A
